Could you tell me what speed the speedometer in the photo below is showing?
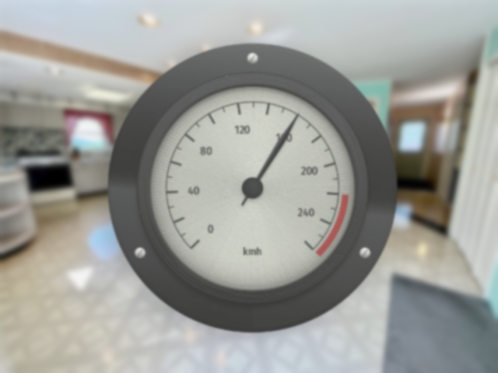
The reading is 160 km/h
